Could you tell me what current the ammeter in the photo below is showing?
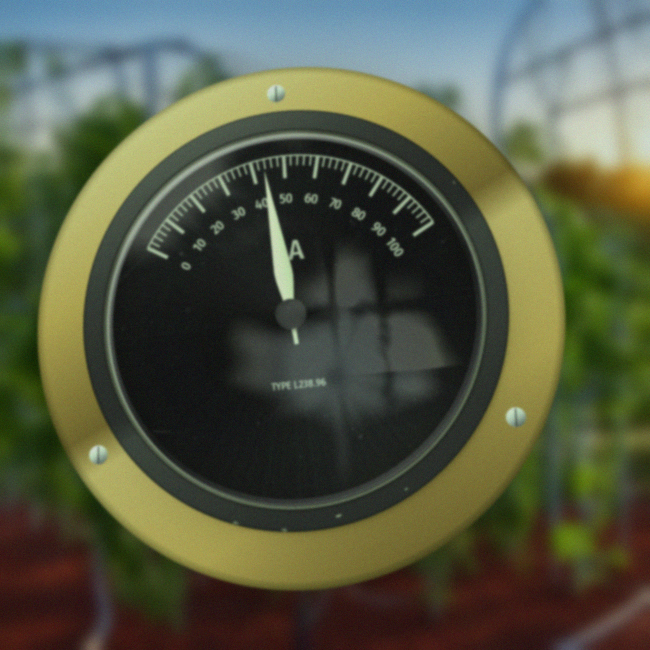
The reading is 44 µA
